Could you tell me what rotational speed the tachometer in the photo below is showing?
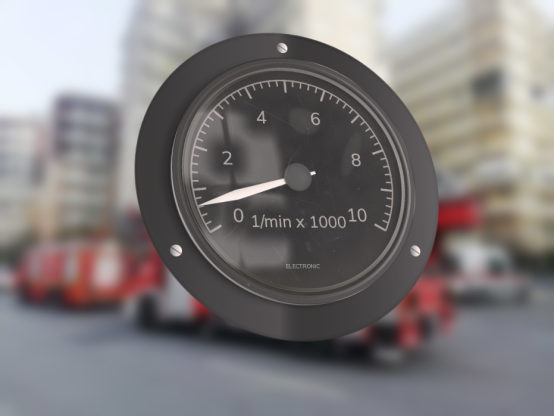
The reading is 600 rpm
